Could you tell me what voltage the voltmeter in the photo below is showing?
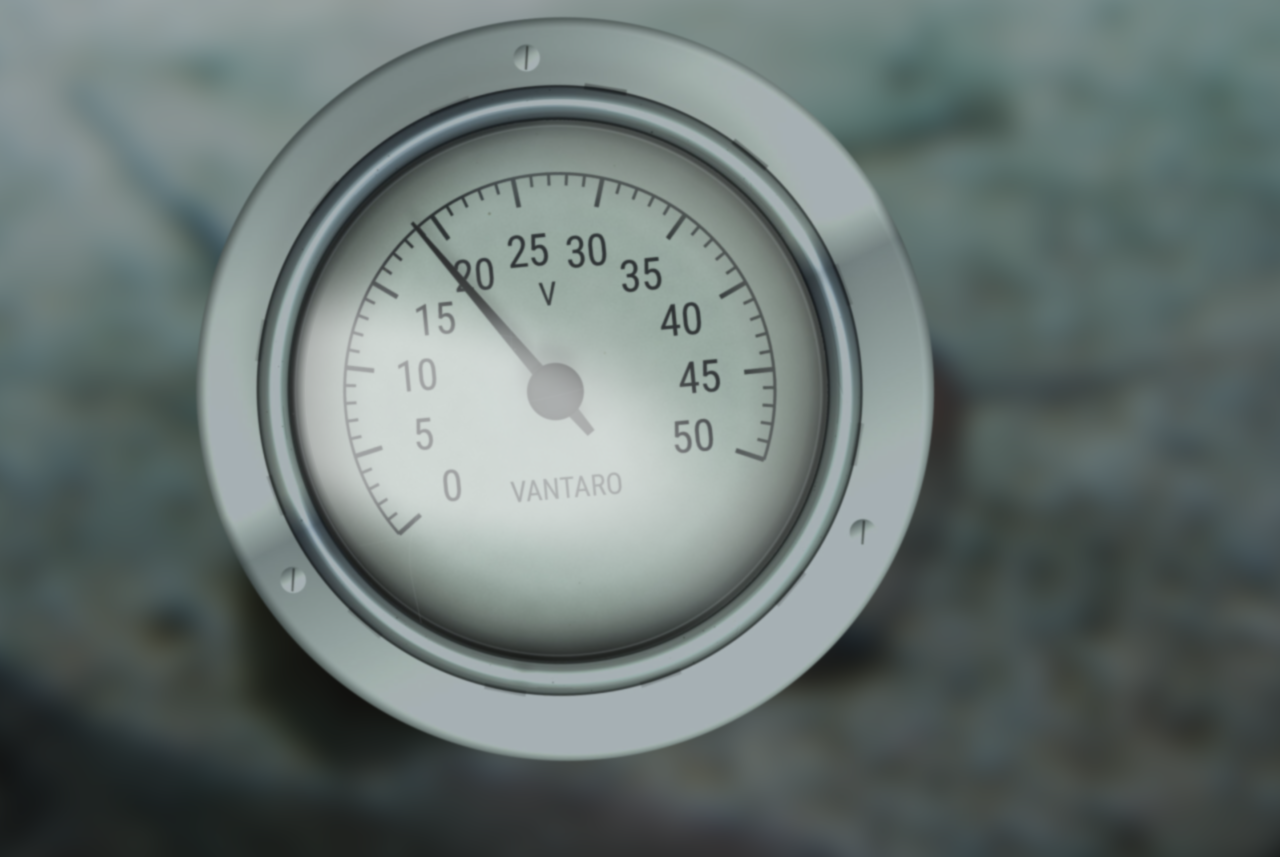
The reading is 19 V
